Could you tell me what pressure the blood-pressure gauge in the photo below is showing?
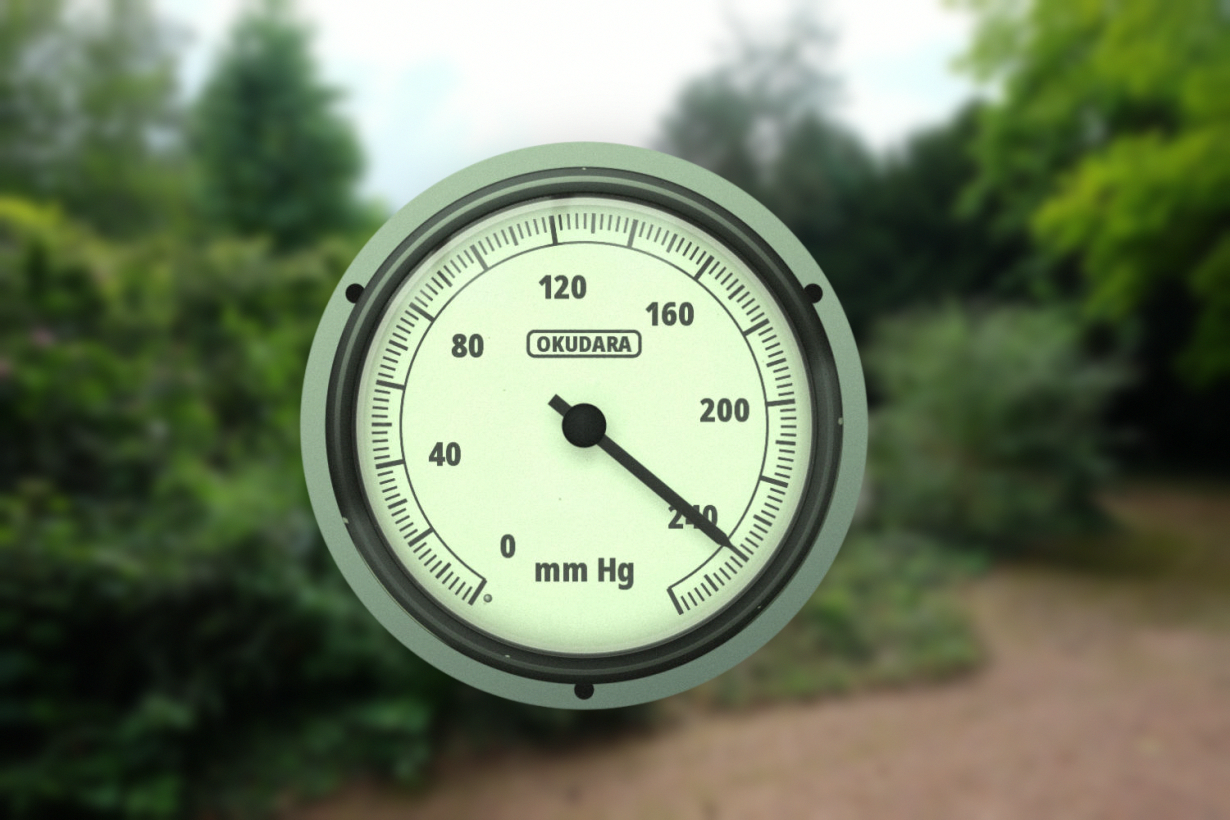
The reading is 240 mmHg
